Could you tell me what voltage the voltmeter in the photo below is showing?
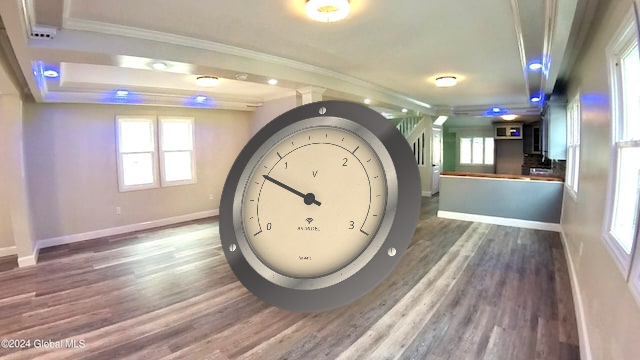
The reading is 0.7 V
